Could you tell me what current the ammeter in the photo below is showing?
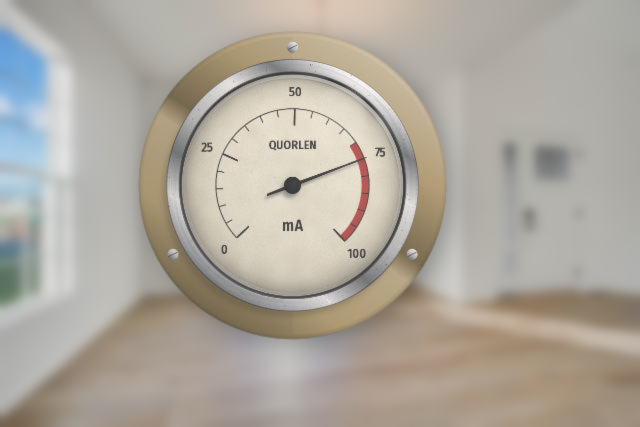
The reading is 75 mA
